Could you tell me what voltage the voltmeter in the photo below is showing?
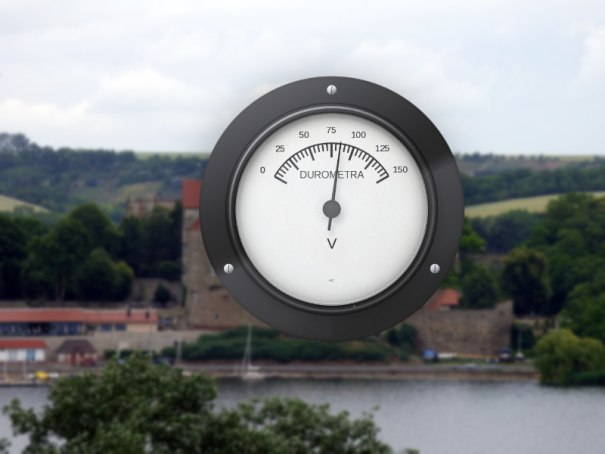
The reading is 85 V
